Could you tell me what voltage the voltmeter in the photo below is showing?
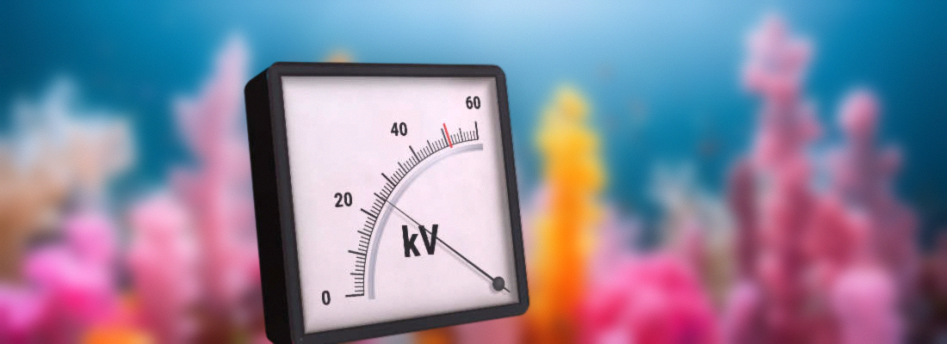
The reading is 25 kV
